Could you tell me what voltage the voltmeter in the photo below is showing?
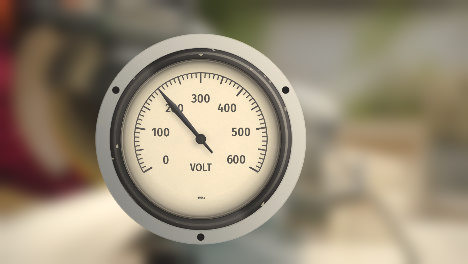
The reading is 200 V
